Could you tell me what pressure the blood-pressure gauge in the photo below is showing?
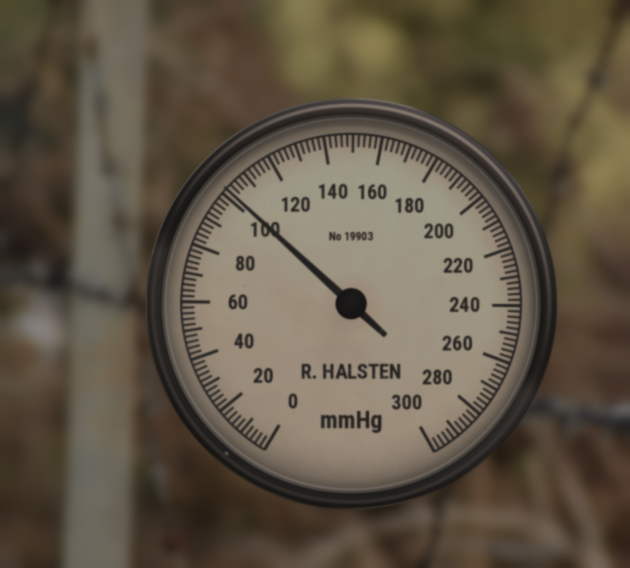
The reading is 102 mmHg
